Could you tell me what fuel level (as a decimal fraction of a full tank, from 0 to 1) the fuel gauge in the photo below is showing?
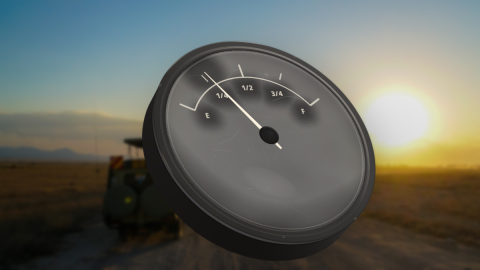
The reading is 0.25
